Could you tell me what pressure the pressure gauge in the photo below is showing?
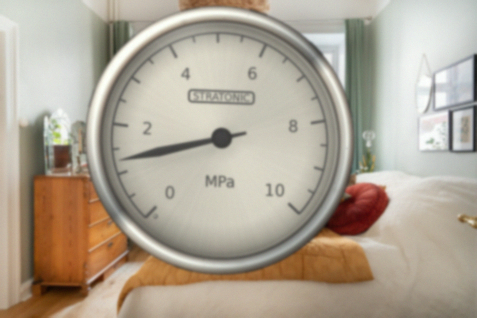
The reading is 1.25 MPa
